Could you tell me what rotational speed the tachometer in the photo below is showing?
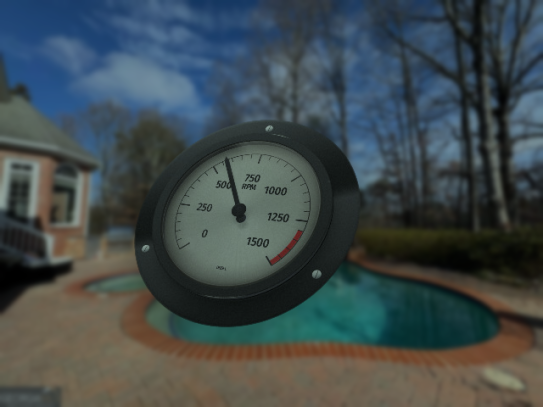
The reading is 575 rpm
